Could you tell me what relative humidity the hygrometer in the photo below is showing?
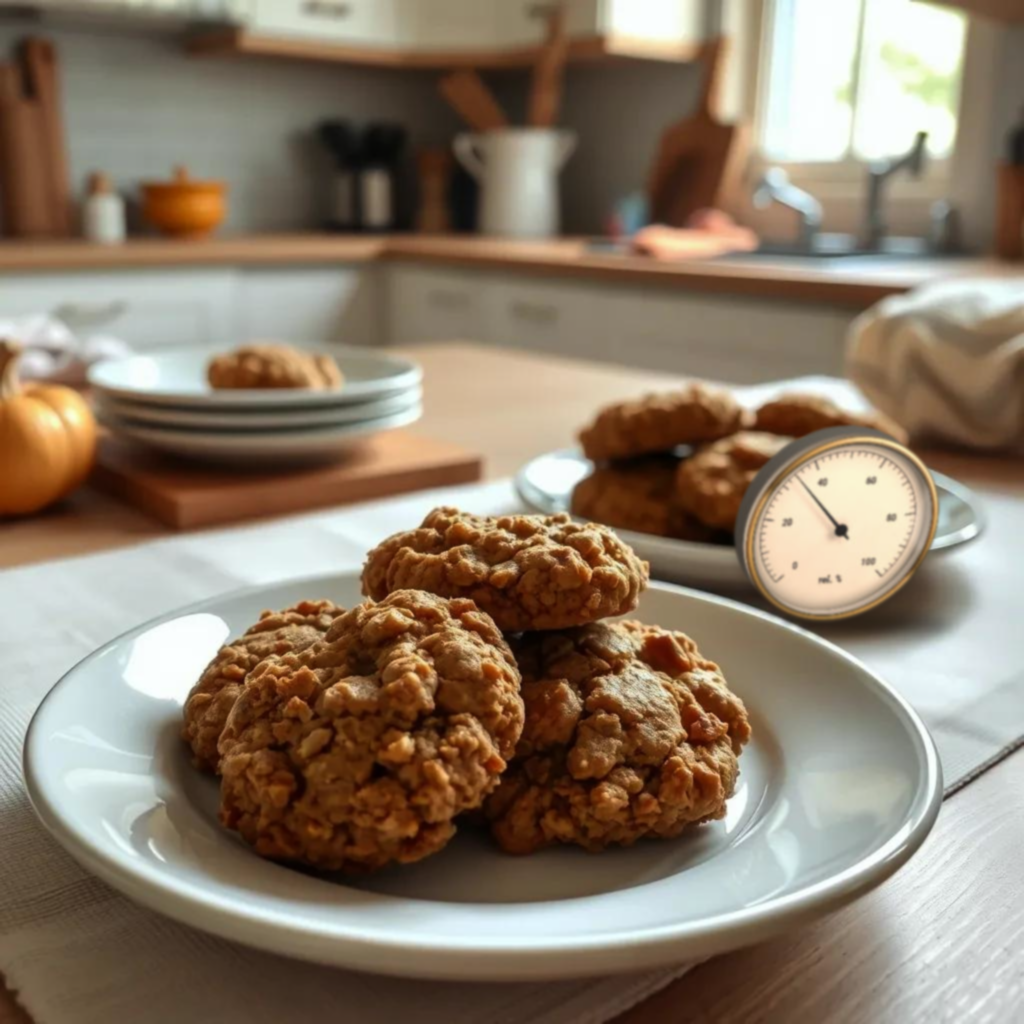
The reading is 34 %
